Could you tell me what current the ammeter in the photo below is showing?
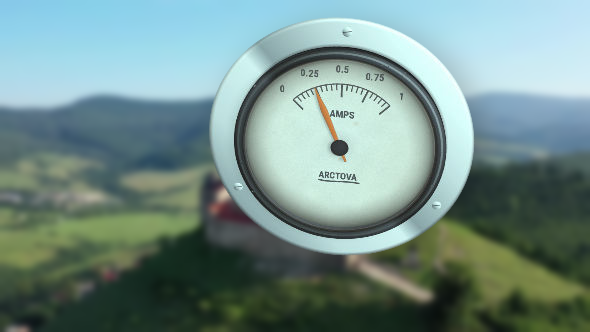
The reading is 0.25 A
